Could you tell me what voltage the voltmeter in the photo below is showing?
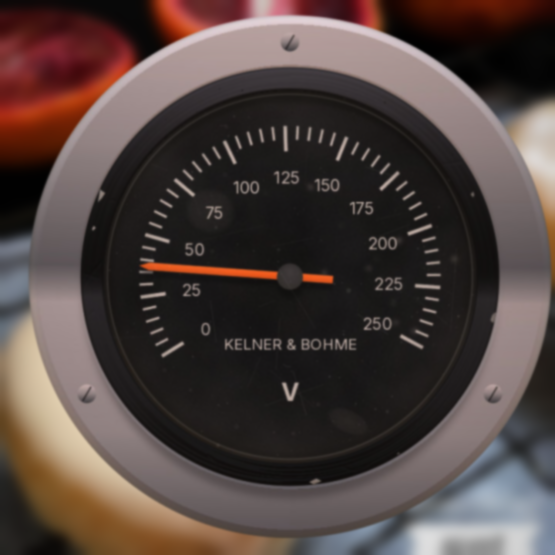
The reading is 37.5 V
